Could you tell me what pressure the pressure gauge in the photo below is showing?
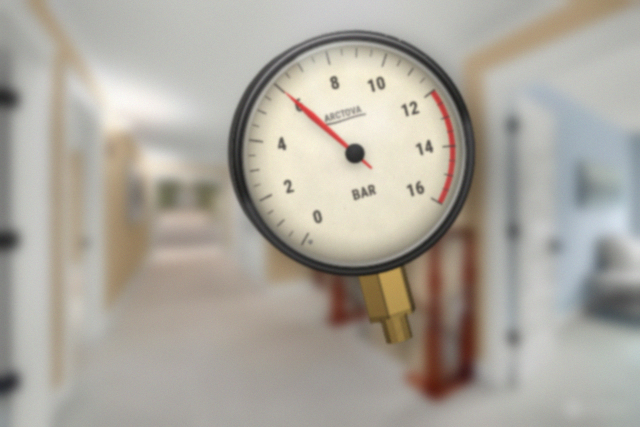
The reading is 6 bar
